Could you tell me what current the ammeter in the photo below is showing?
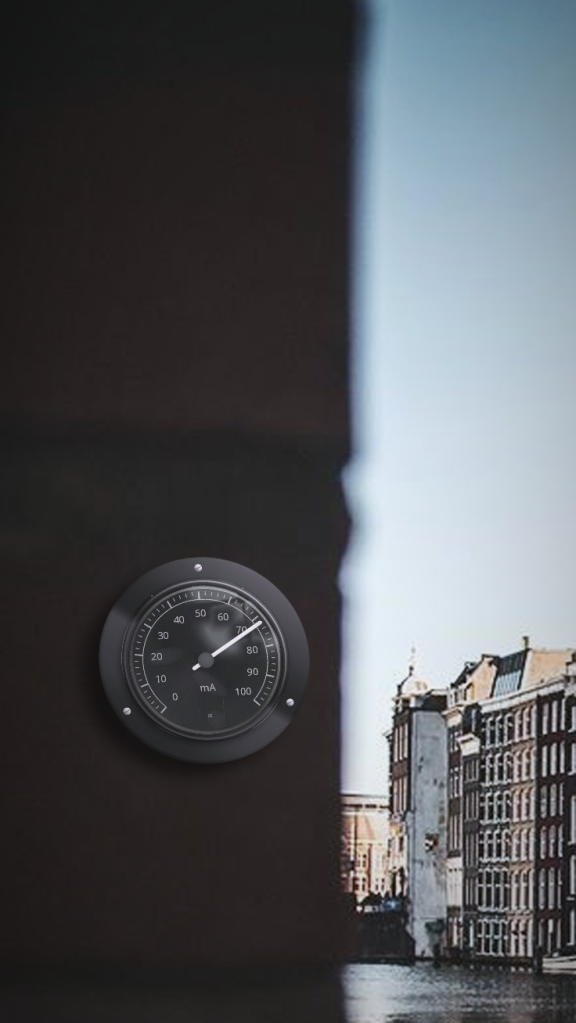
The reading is 72 mA
